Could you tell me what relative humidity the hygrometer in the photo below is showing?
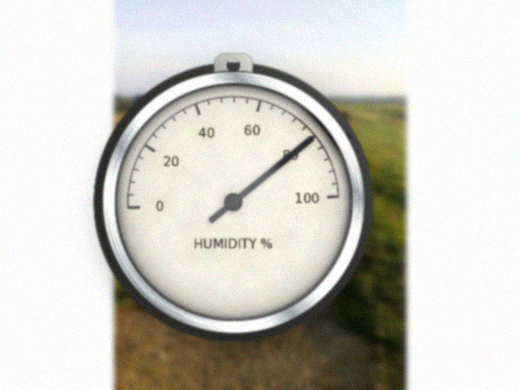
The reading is 80 %
